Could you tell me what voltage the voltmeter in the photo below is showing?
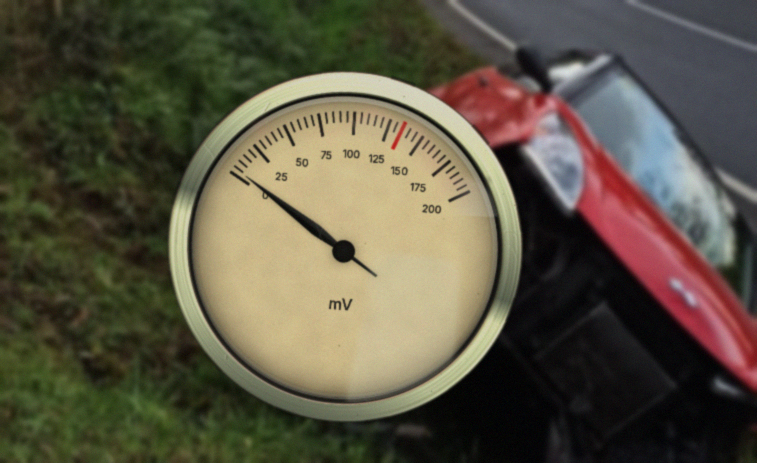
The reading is 5 mV
